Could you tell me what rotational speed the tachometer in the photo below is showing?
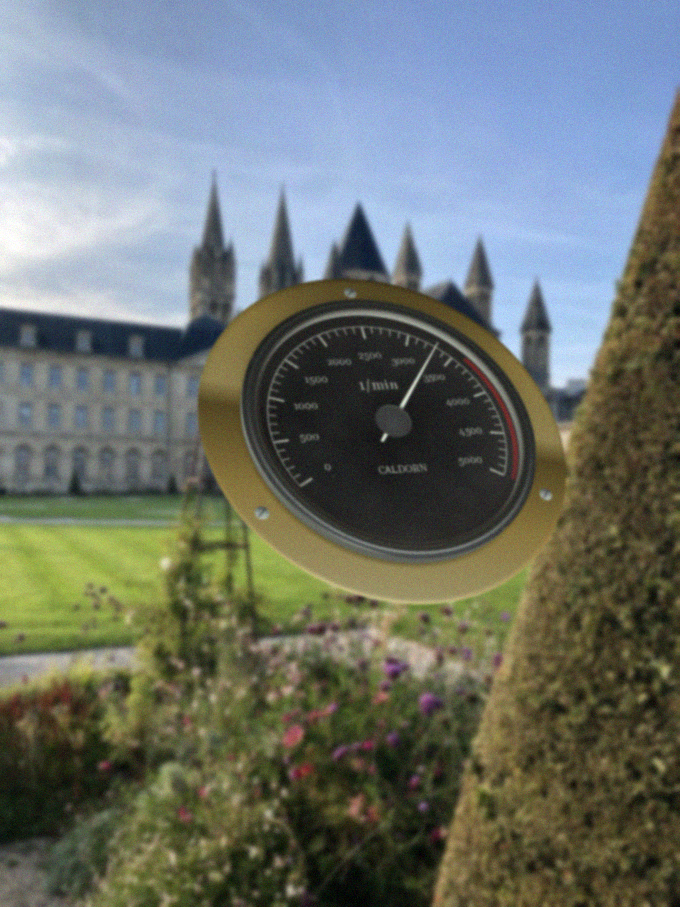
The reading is 3300 rpm
